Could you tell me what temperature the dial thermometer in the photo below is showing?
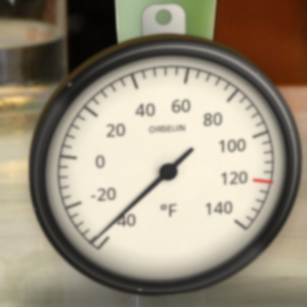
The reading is -36 °F
